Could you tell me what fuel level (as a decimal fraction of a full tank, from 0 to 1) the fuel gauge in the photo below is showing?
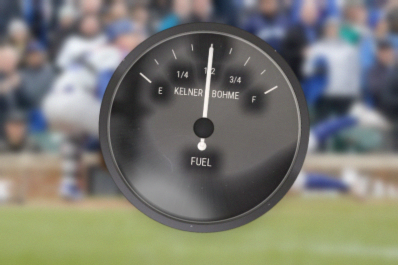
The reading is 0.5
